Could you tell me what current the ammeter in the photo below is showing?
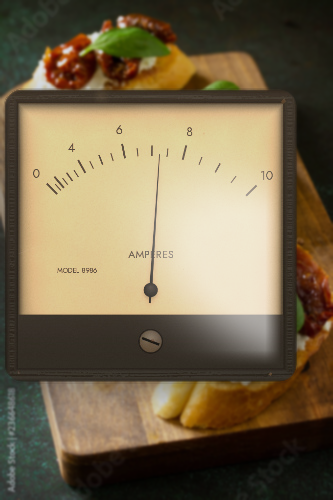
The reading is 7.25 A
